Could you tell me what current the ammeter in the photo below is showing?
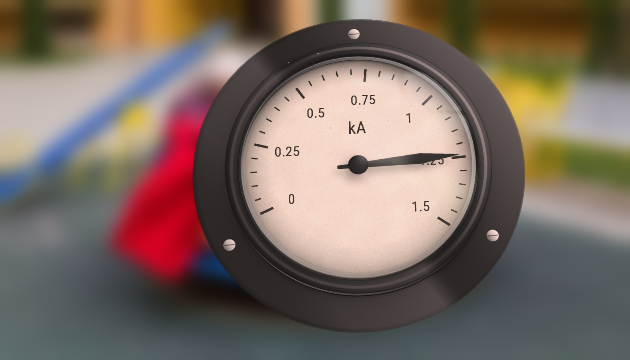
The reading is 1.25 kA
